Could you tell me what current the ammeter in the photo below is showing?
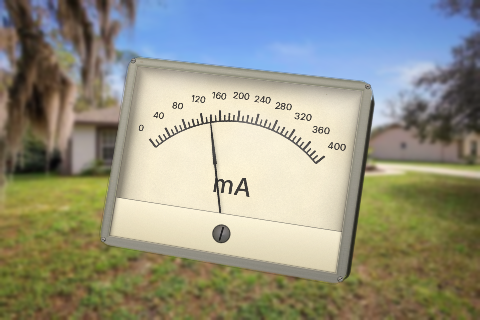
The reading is 140 mA
